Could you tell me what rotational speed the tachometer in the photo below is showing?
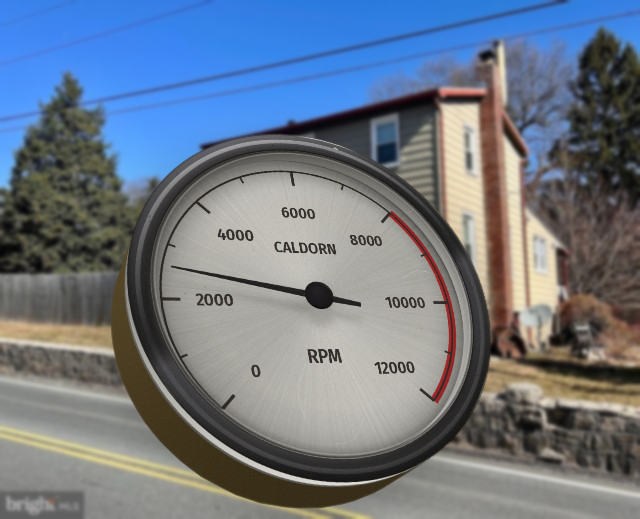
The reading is 2500 rpm
